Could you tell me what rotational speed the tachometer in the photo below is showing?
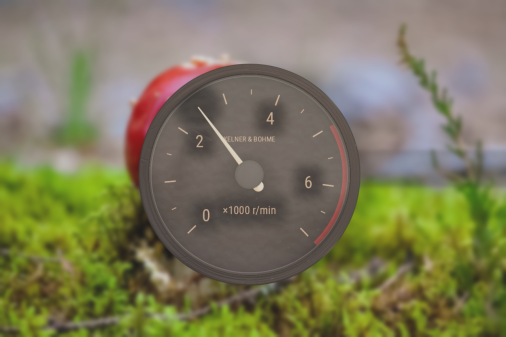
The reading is 2500 rpm
